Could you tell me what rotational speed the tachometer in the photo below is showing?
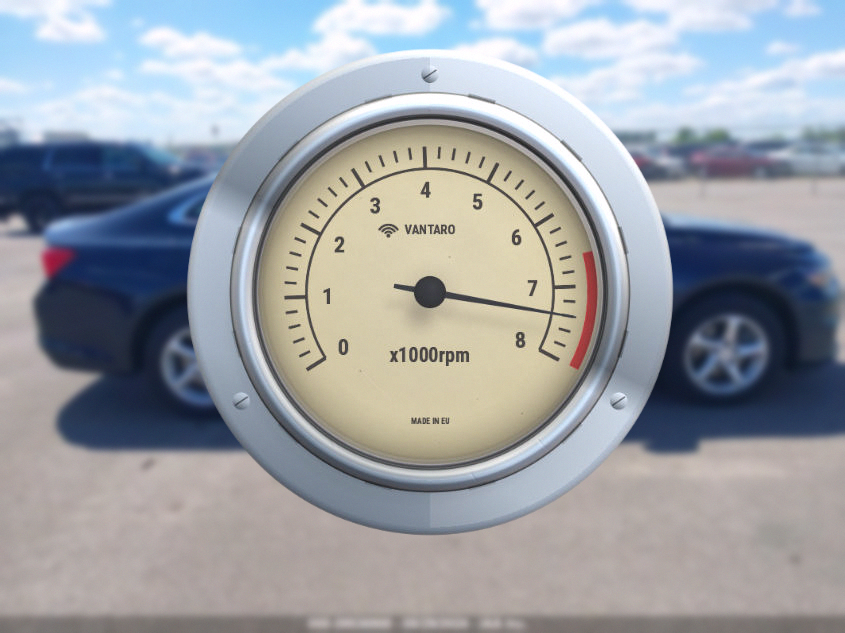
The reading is 7400 rpm
